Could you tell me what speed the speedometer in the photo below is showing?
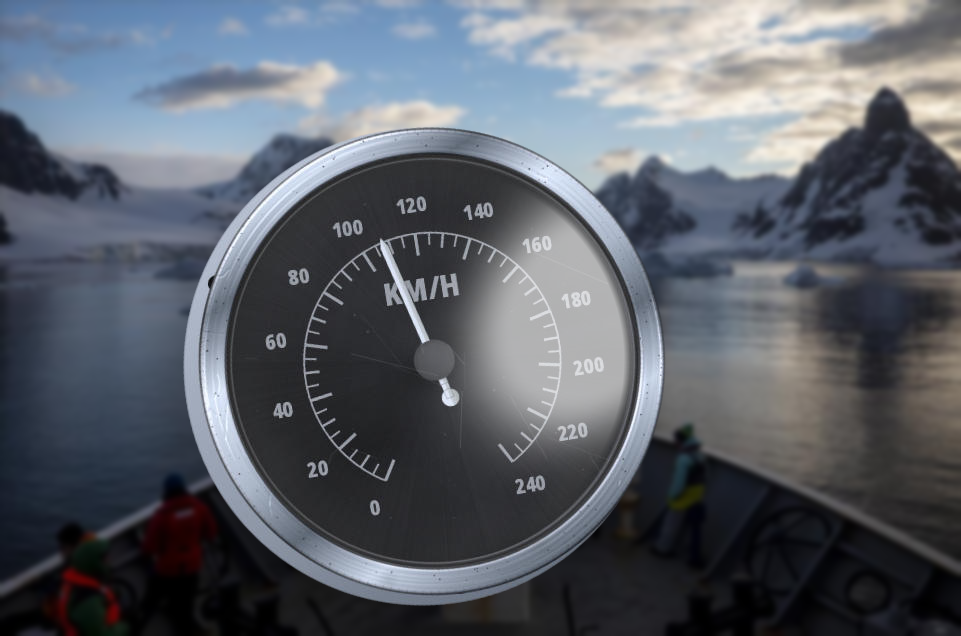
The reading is 107.5 km/h
